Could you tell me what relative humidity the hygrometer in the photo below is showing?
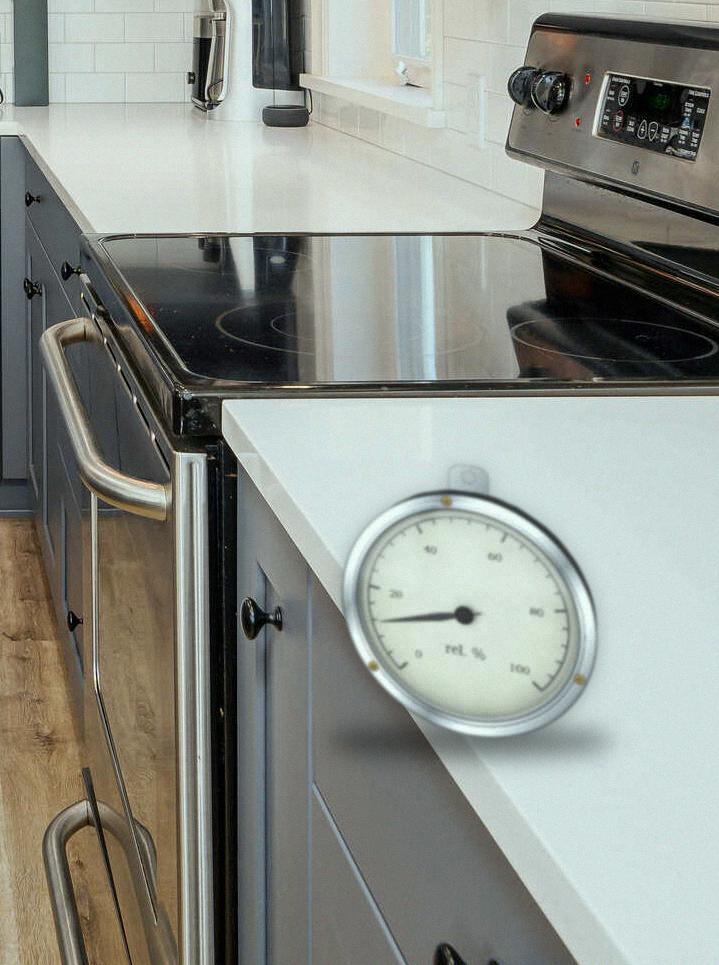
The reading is 12 %
